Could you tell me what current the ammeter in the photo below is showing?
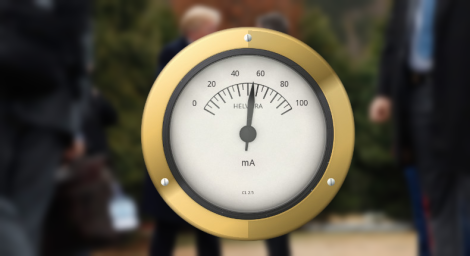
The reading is 55 mA
